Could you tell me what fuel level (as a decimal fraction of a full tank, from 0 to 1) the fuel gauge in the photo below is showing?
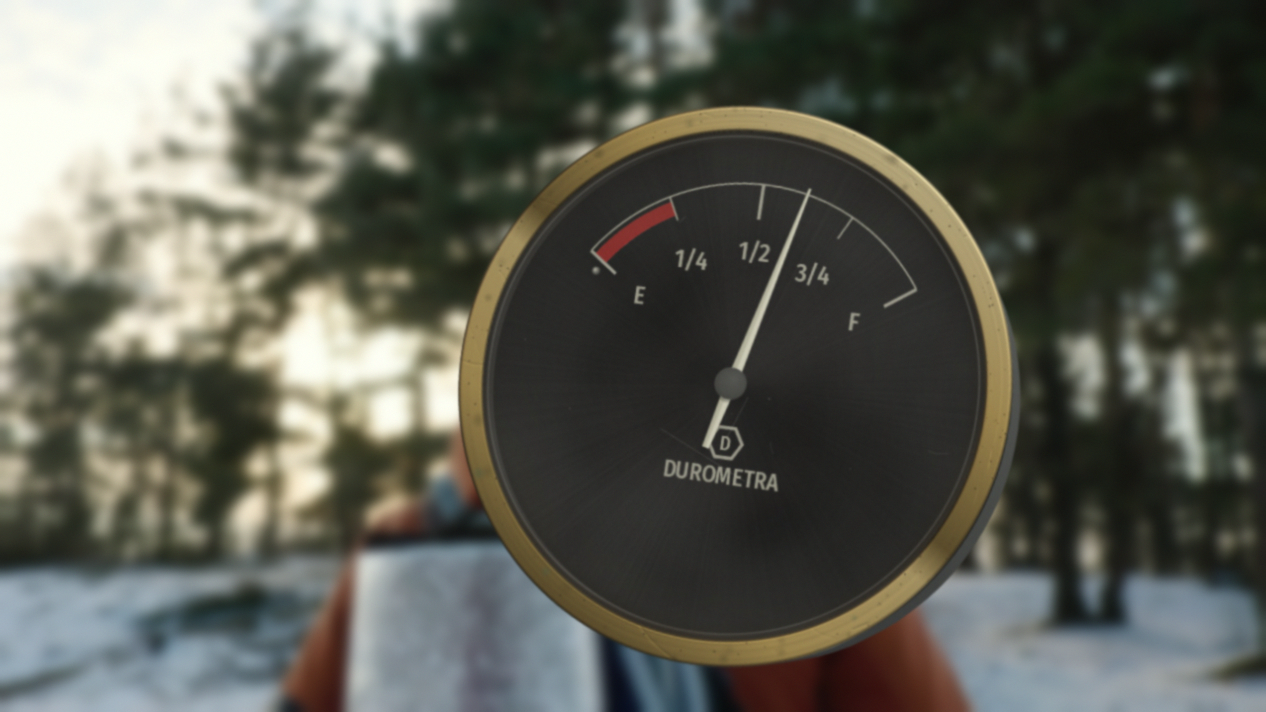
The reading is 0.625
